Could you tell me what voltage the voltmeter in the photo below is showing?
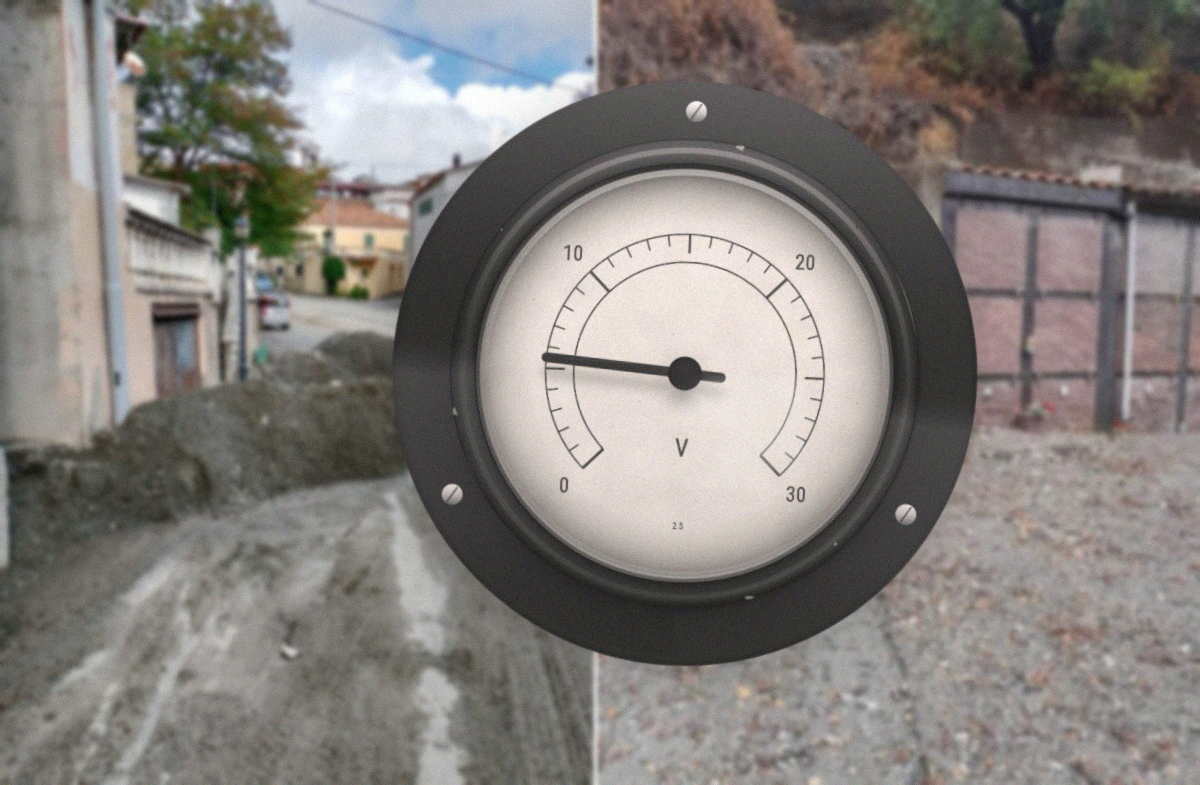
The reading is 5.5 V
